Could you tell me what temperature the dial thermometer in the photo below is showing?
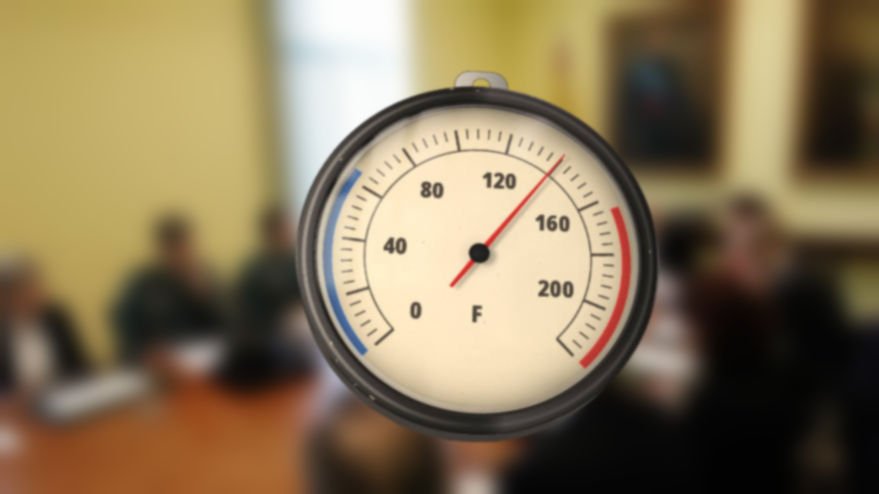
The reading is 140 °F
